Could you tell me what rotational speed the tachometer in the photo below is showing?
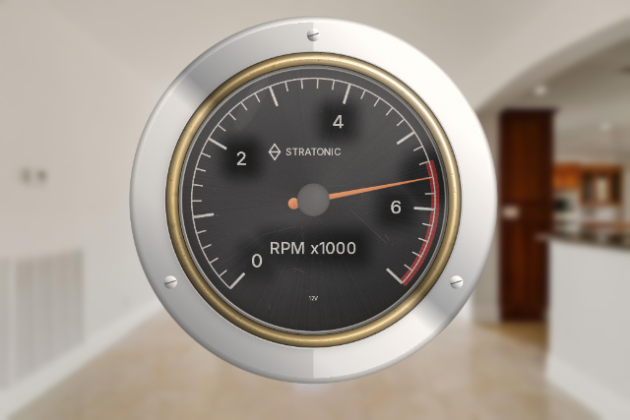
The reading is 5600 rpm
